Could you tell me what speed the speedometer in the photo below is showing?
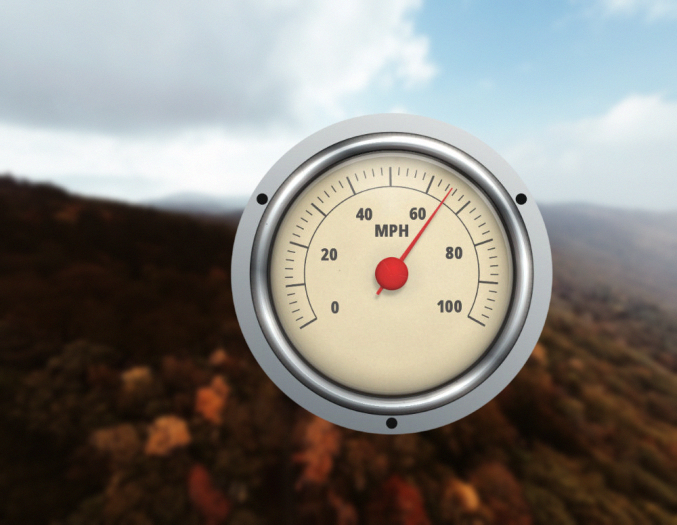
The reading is 65 mph
